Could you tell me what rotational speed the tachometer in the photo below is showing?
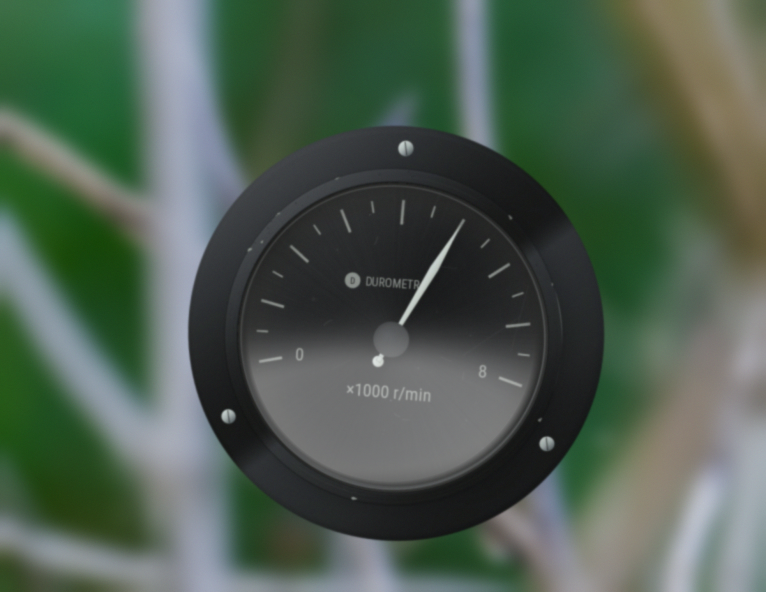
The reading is 5000 rpm
